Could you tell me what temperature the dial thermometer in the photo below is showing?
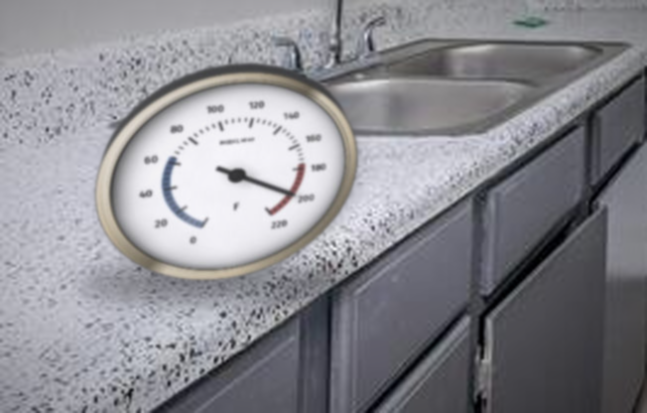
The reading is 200 °F
